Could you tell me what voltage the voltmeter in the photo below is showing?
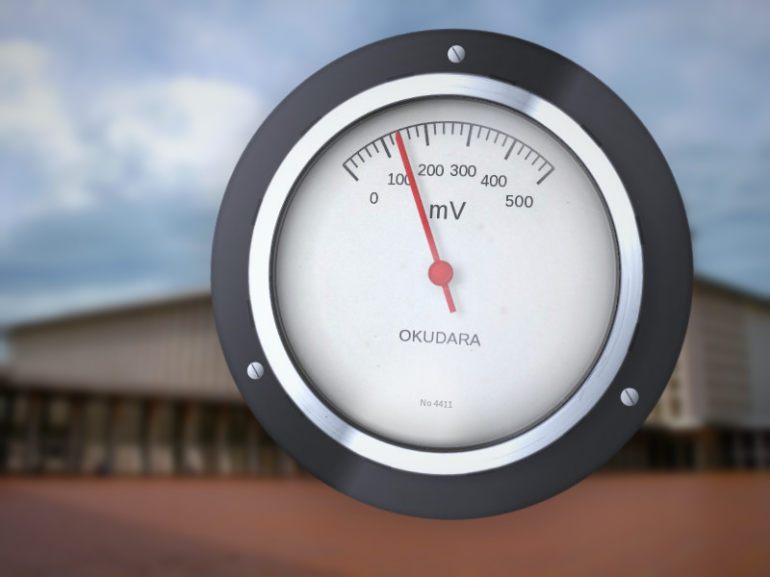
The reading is 140 mV
